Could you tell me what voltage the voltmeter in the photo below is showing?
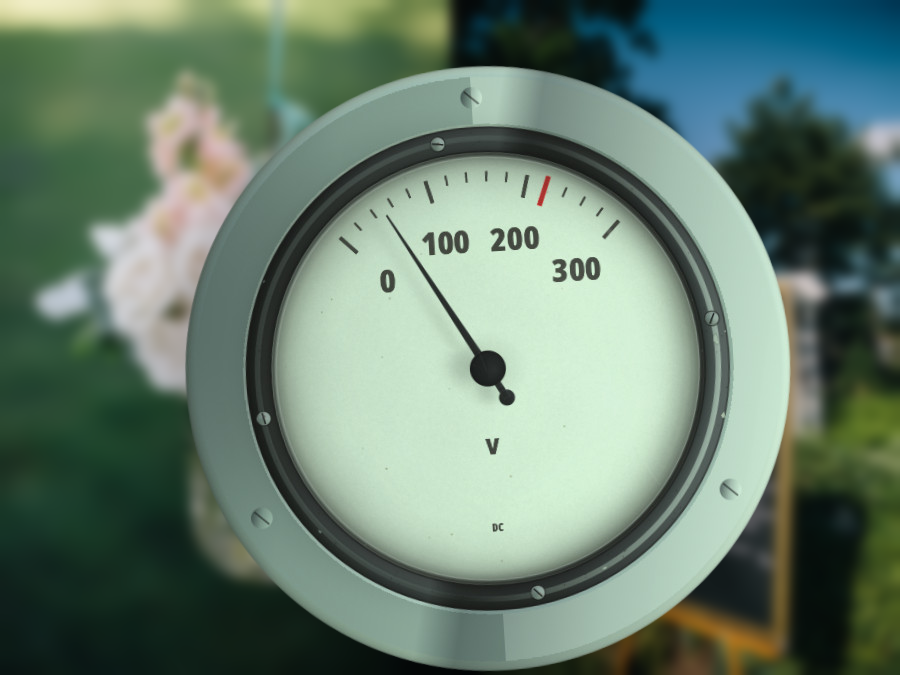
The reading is 50 V
